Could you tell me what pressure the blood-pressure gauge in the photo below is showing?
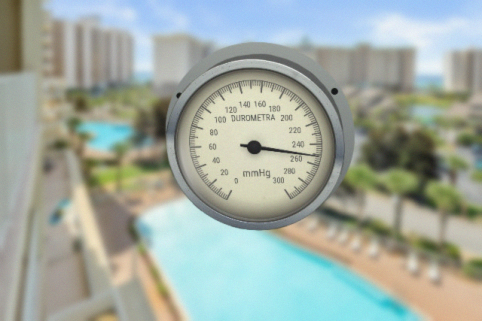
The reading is 250 mmHg
